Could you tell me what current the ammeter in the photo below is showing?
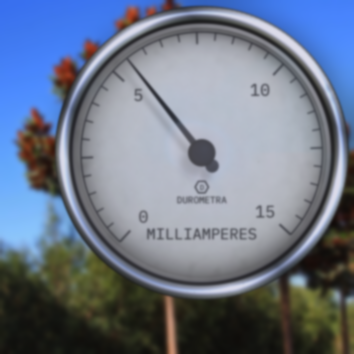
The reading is 5.5 mA
